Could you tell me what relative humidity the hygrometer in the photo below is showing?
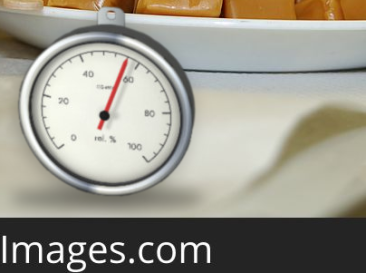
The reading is 56 %
